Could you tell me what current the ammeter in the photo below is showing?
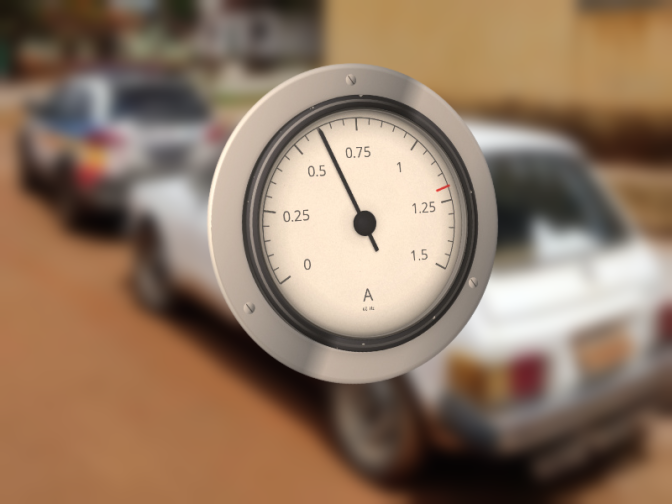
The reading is 0.6 A
